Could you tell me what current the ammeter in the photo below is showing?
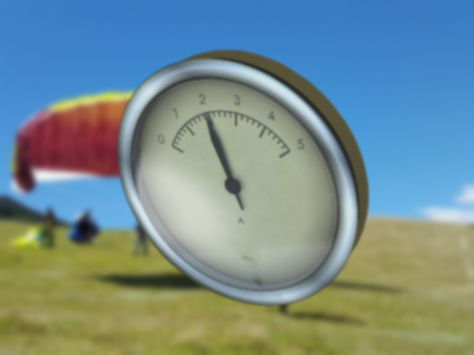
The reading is 2 A
